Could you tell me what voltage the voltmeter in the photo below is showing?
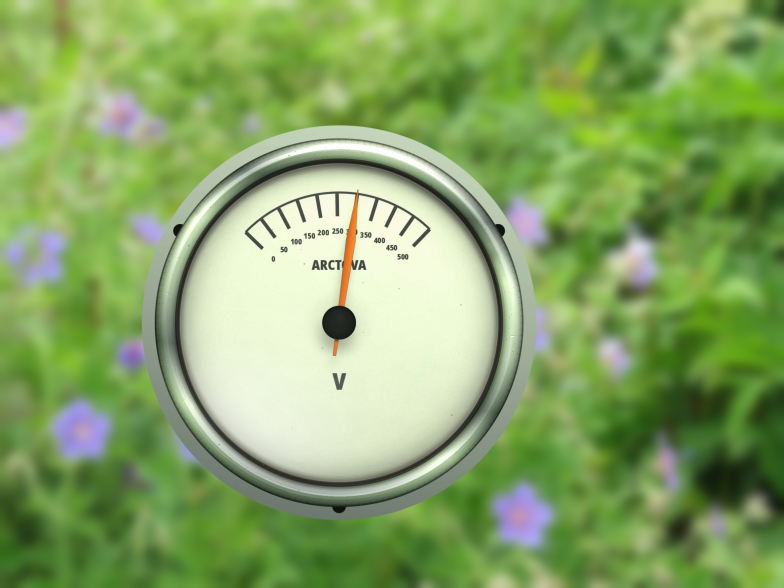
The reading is 300 V
